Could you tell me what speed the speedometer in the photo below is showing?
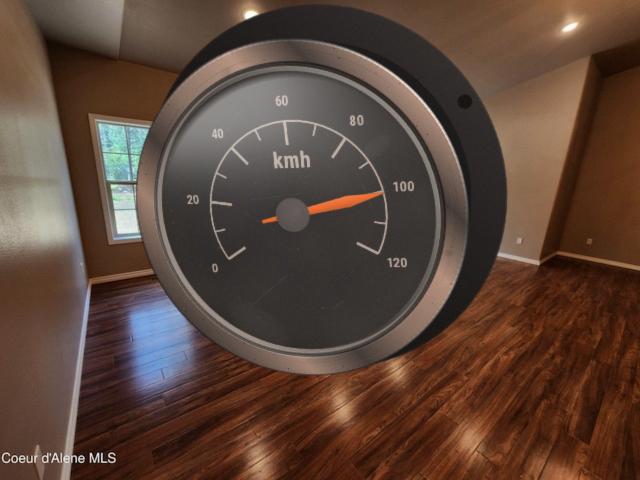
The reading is 100 km/h
